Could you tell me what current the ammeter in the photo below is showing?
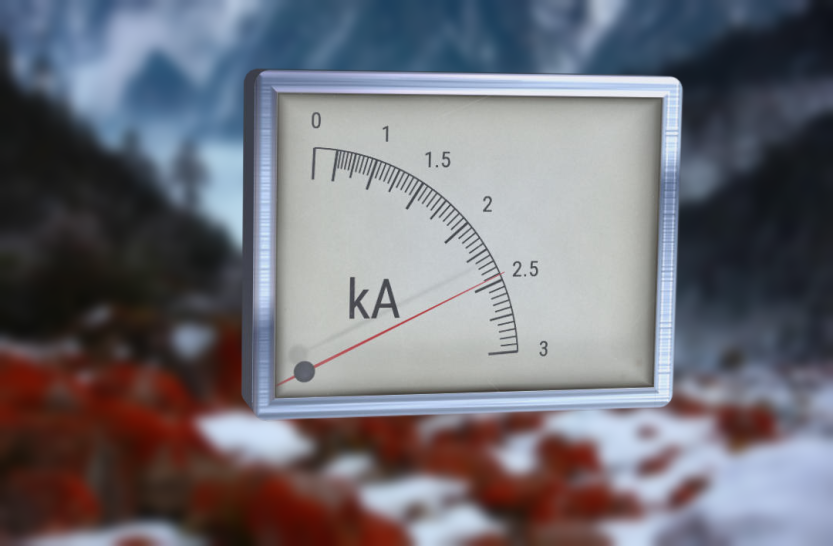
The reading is 2.45 kA
